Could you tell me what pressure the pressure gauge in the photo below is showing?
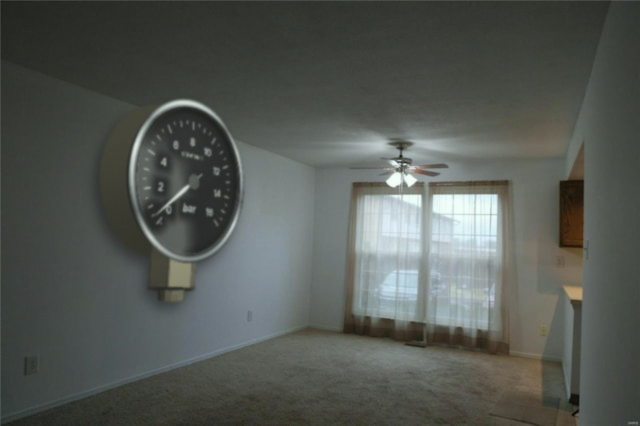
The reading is 0.5 bar
